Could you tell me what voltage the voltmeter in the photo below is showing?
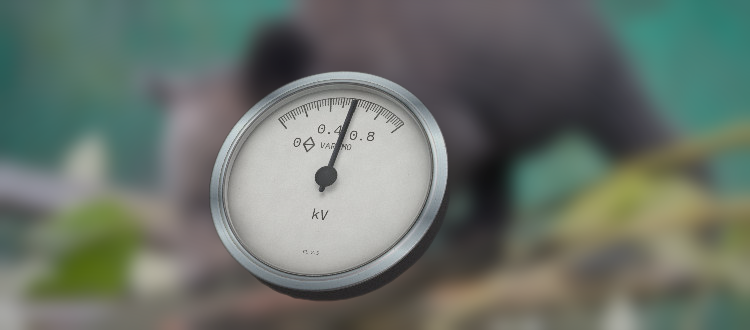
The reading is 0.6 kV
